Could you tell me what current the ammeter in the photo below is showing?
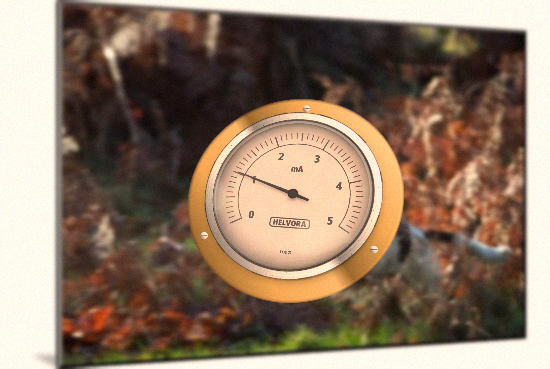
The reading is 1 mA
